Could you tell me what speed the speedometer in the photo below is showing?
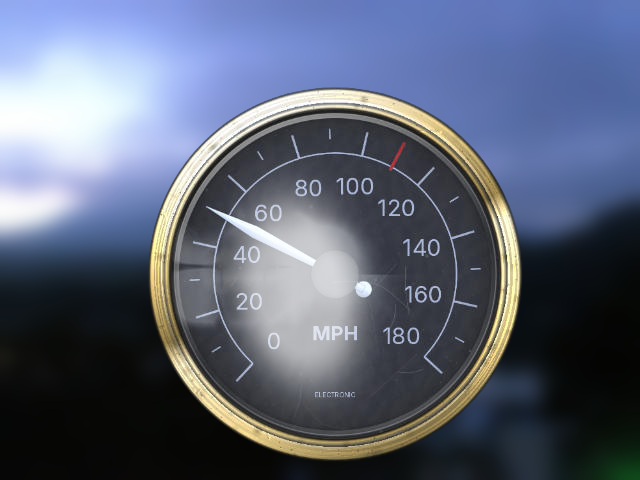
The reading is 50 mph
